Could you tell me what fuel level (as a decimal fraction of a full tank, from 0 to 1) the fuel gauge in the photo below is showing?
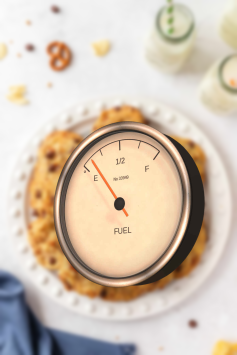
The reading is 0.125
